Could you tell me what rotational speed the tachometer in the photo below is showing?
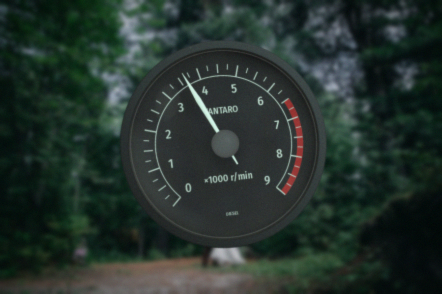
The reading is 3625 rpm
